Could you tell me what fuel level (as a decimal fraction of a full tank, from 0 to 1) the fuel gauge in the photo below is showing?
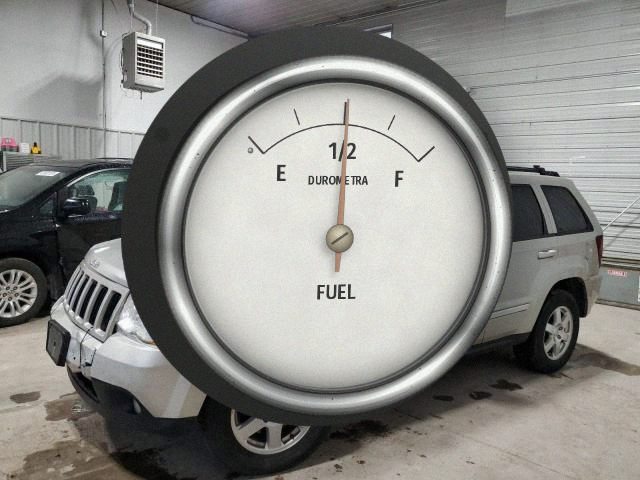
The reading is 0.5
